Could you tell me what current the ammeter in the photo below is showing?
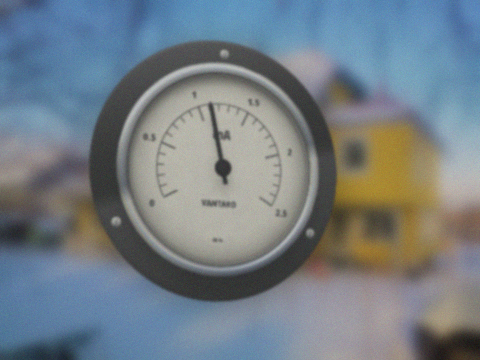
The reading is 1.1 mA
